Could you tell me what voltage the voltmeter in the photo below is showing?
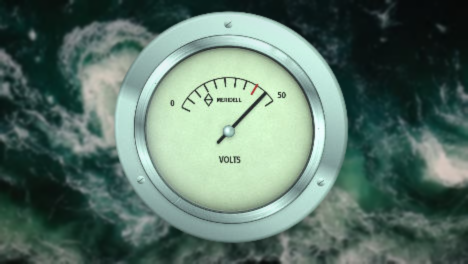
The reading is 45 V
